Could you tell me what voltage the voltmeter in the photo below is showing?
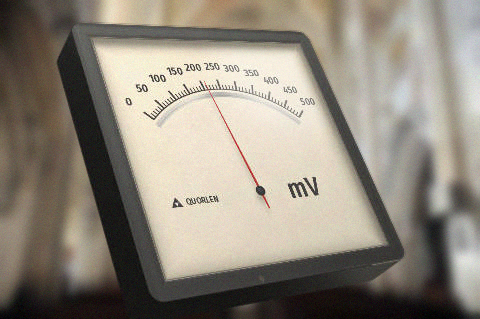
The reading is 200 mV
